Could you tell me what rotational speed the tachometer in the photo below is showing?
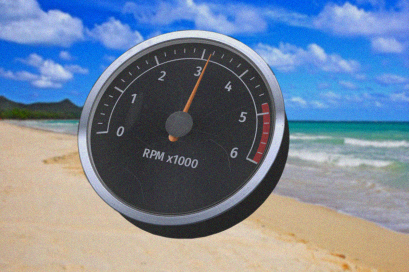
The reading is 3200 rpm
